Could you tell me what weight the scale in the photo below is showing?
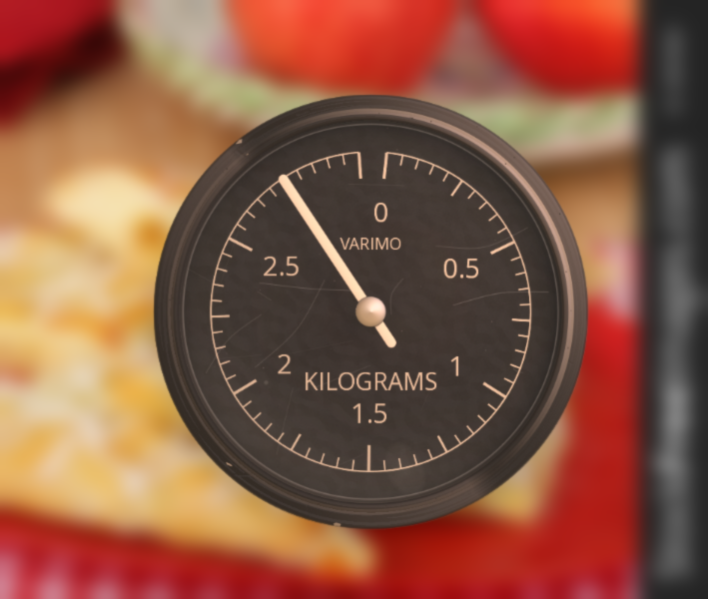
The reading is 2.75 kg
